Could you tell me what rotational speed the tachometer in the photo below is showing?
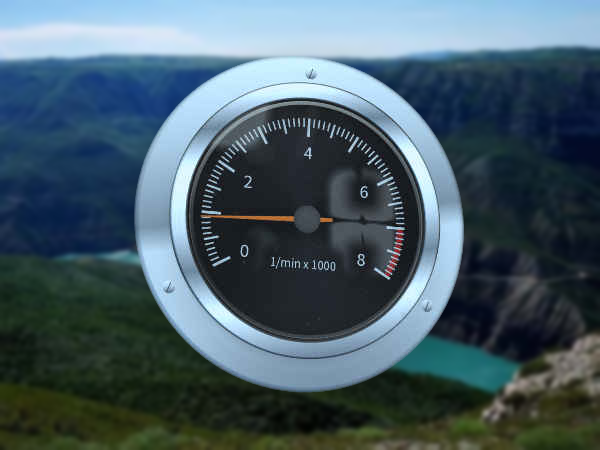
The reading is 900 rpm
